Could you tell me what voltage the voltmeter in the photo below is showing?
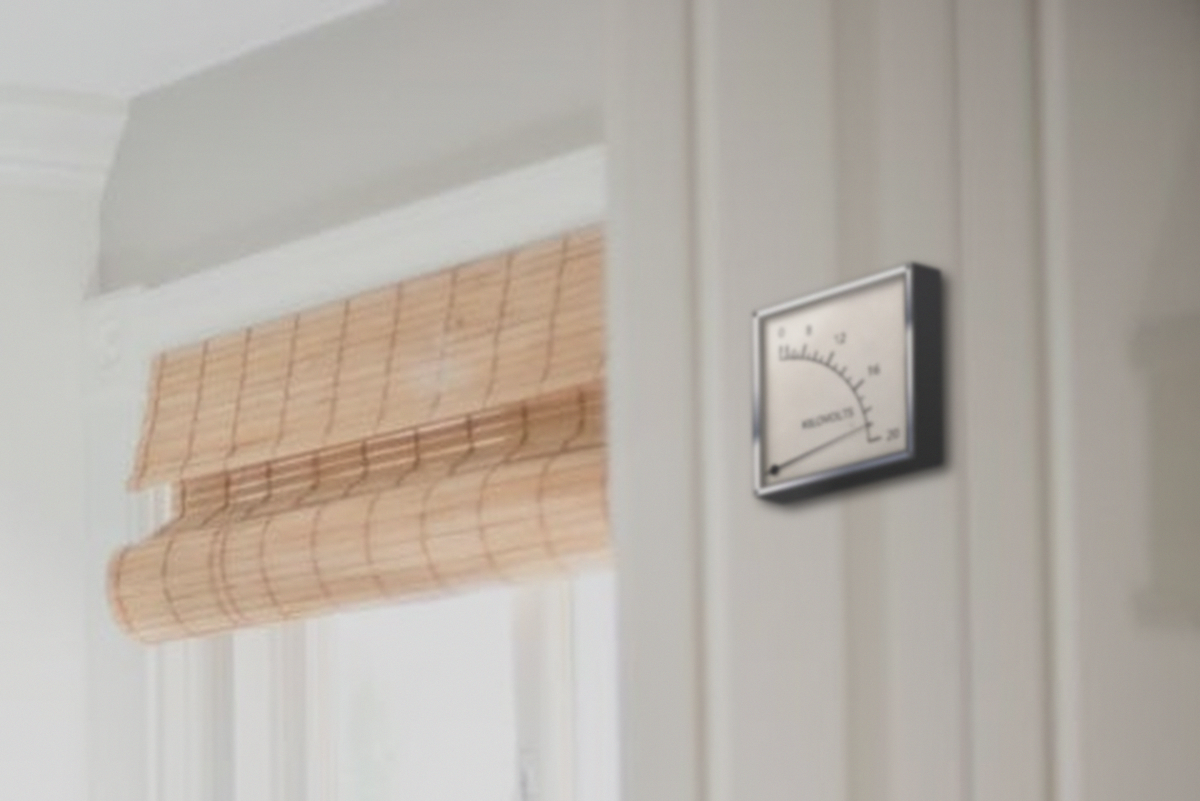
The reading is 19 kV
